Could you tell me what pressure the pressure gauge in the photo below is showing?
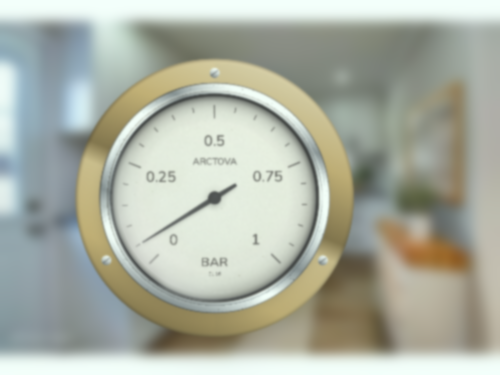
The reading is 0.05 bar
